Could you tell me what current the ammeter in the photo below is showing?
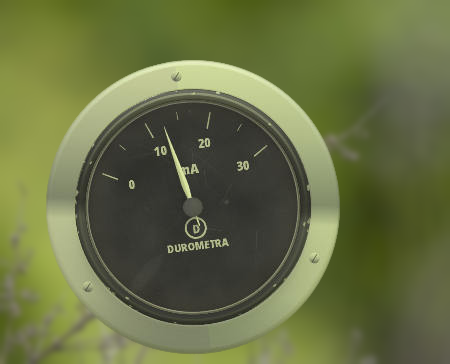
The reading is 12.5 mA
